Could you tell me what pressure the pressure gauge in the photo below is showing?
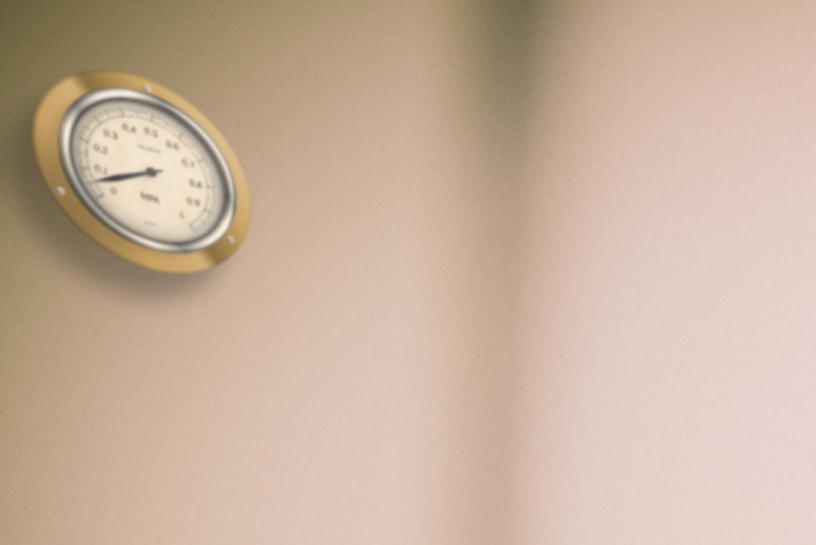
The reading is 0.05 MPa
